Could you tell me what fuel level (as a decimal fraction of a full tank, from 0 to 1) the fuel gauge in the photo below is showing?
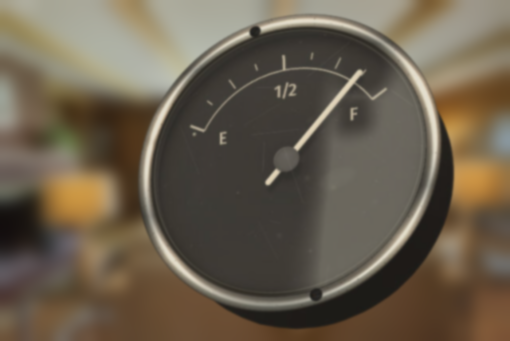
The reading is 0.875
